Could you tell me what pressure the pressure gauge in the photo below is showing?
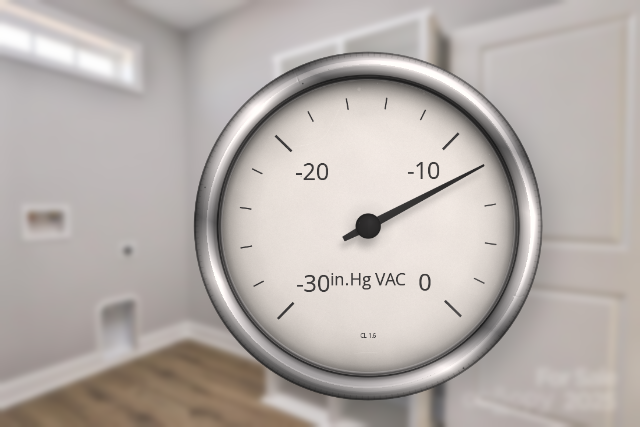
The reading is -8 inHg
